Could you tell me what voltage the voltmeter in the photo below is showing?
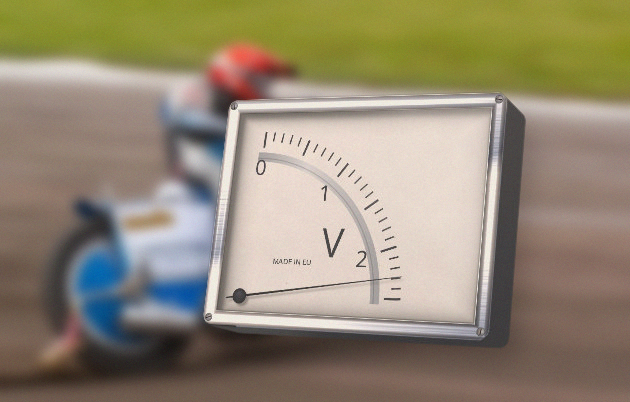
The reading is 2.3 V
